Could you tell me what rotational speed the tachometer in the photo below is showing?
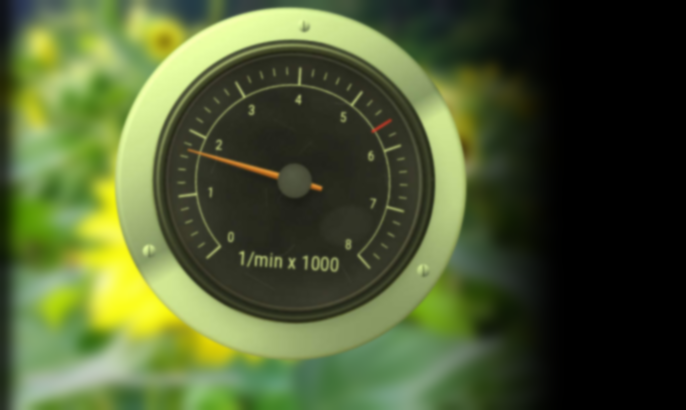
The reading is 1700 rpm
